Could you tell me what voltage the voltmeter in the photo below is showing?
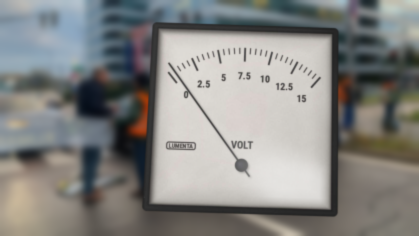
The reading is 0.5 V
